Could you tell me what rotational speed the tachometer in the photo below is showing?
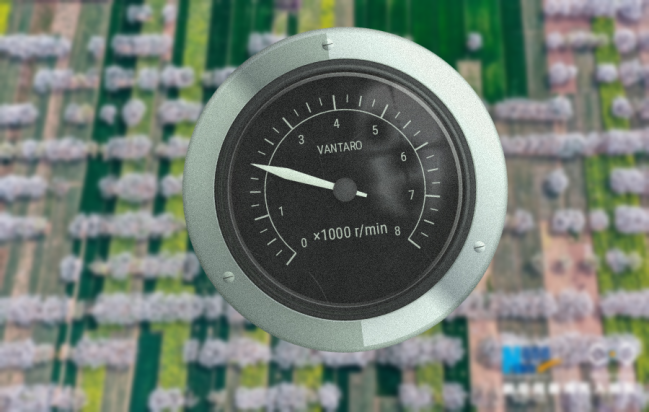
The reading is 2000 rpm
